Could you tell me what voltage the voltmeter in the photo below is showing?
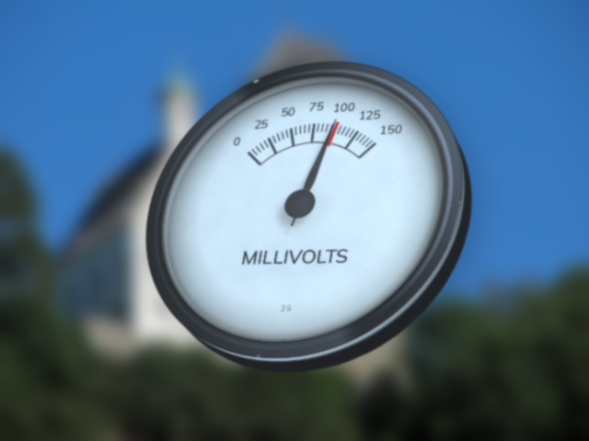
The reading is 100 mV
